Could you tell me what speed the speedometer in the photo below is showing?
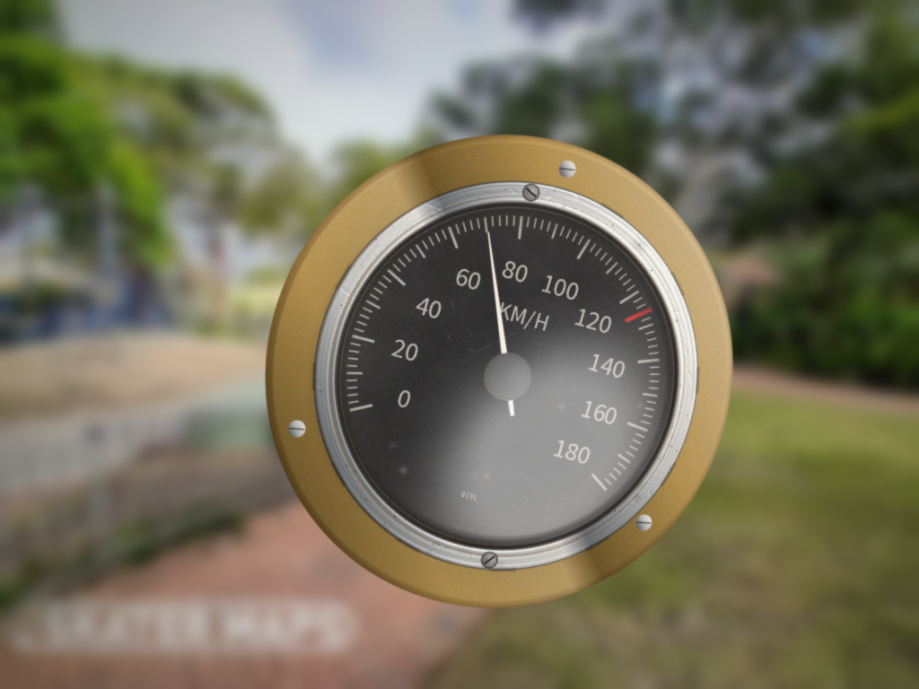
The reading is 70 km/h
